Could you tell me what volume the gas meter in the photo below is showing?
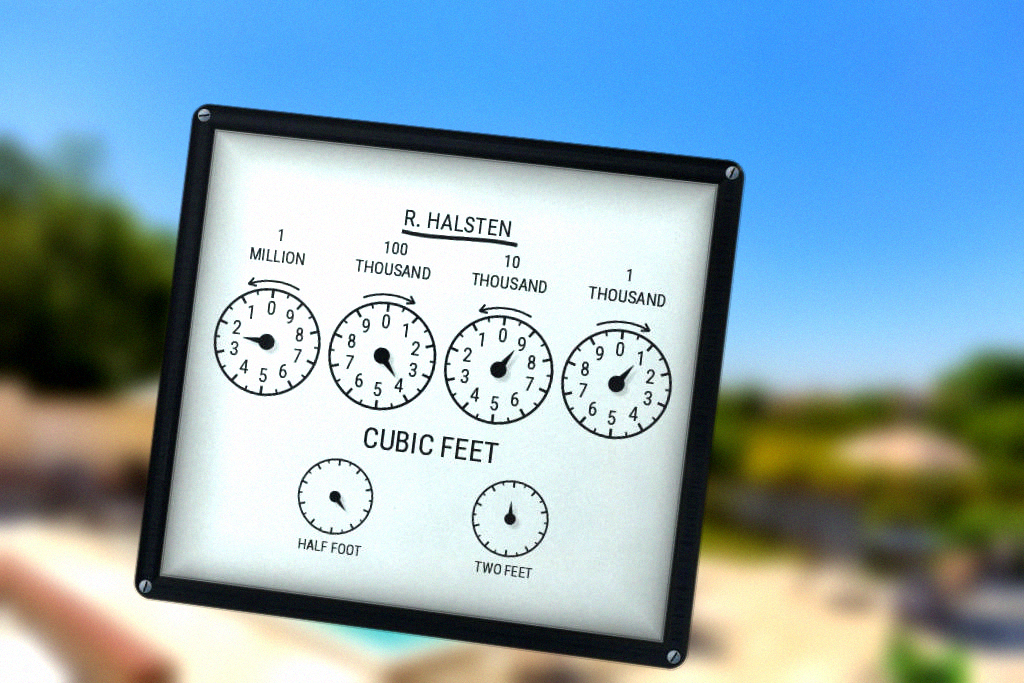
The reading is 239100 ft³
